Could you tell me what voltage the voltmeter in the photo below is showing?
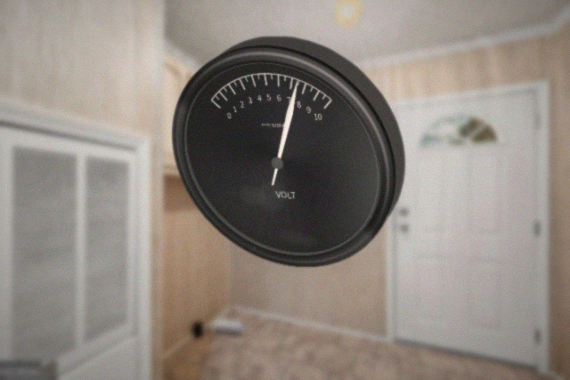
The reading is 7.5 V
